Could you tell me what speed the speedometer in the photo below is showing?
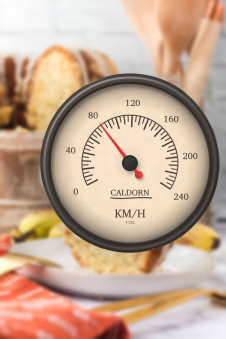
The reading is 80 km/h
